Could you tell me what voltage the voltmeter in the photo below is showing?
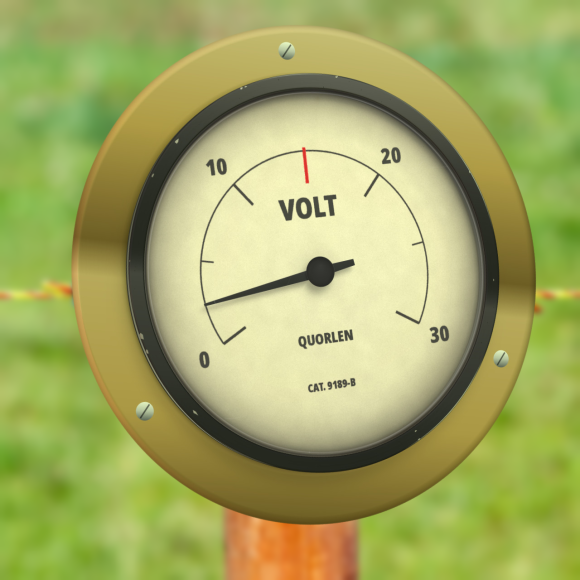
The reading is 2.5 V
